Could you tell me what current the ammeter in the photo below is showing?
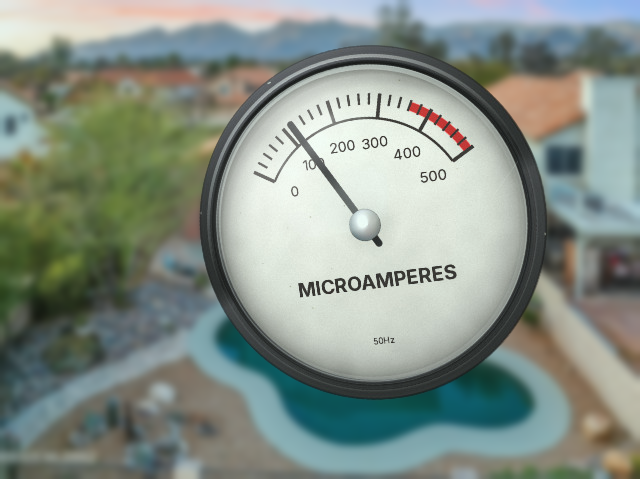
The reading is 120 µA
